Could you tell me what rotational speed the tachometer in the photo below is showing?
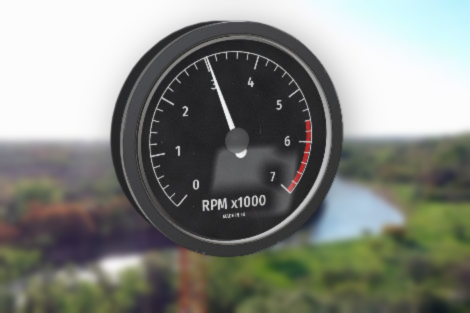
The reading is 3000 rpm
